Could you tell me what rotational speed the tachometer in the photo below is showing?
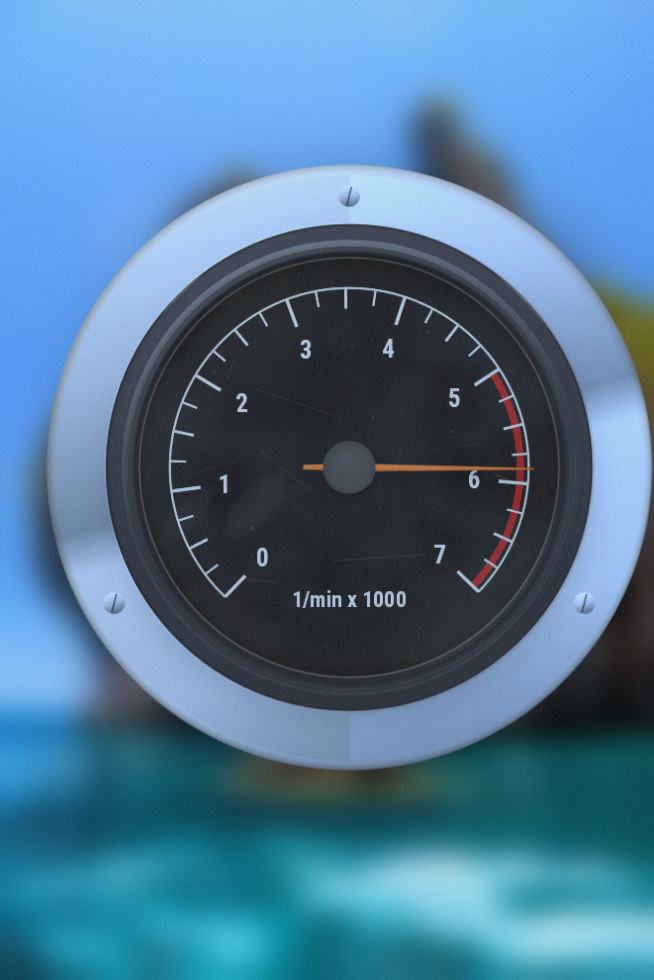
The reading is 5875 rpm
